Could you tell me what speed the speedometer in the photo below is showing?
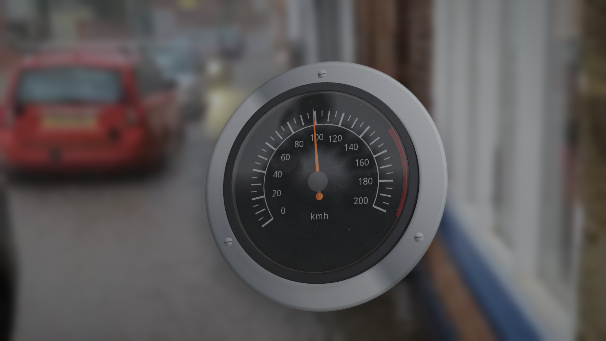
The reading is 100 km/h
